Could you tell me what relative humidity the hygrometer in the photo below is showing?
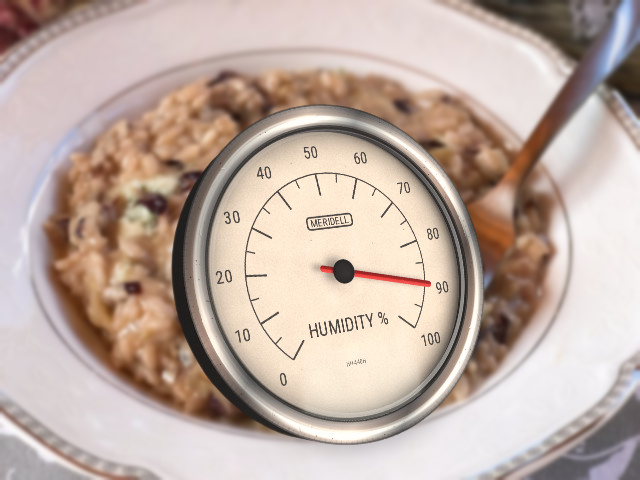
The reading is 90 %
